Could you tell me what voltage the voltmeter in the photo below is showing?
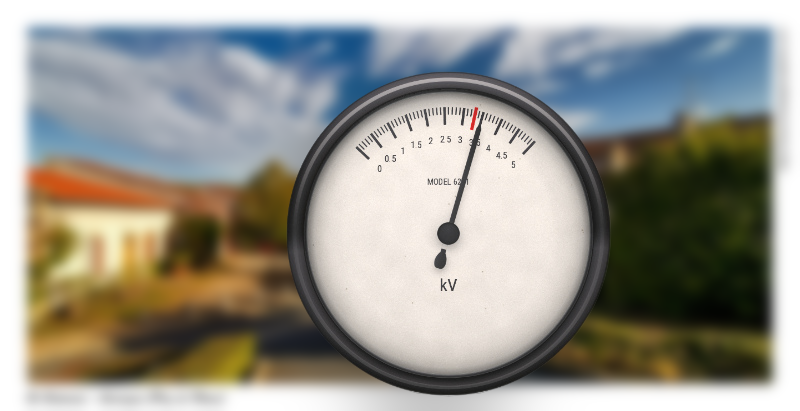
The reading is 3.5 kV
